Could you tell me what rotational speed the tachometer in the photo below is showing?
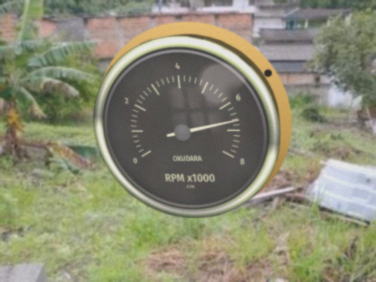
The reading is 6600 rpm
